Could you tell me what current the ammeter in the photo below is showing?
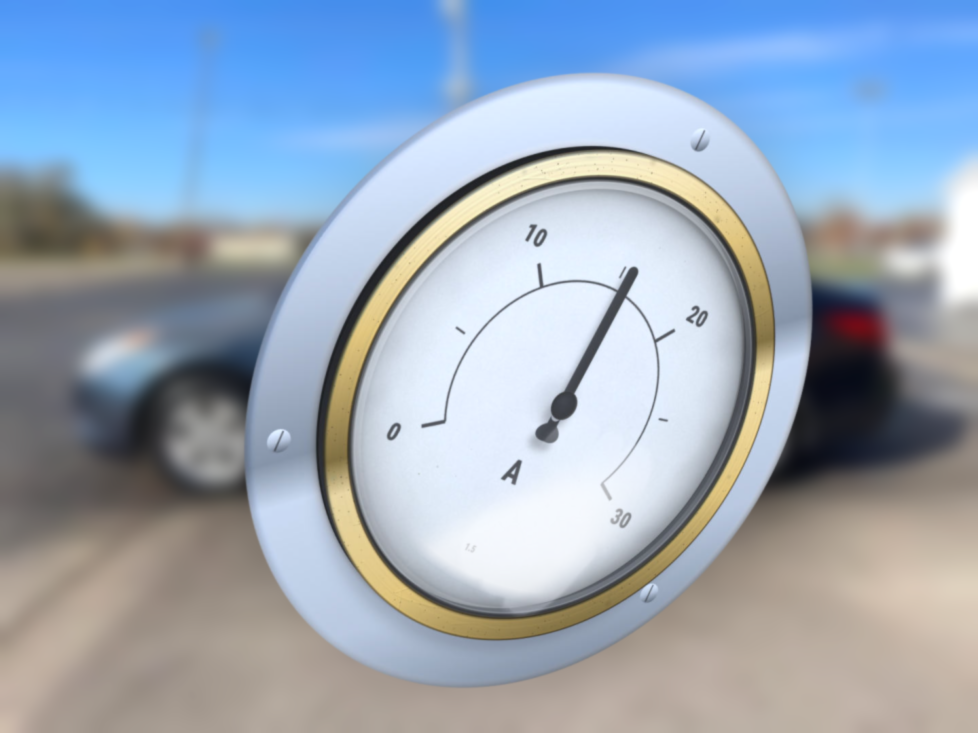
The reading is 15 A
